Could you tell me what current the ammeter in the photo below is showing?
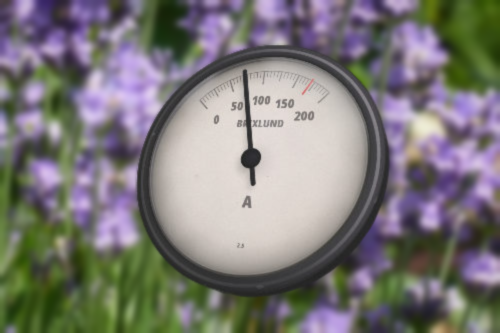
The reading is 75 A
